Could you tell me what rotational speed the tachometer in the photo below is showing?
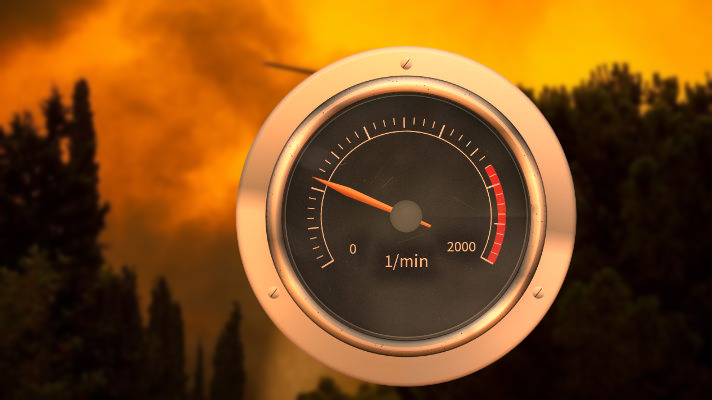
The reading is 450 rpm
